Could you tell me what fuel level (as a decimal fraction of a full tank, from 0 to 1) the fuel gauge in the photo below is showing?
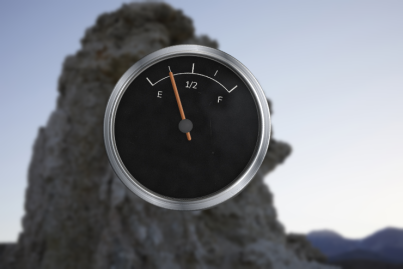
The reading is 0.25
